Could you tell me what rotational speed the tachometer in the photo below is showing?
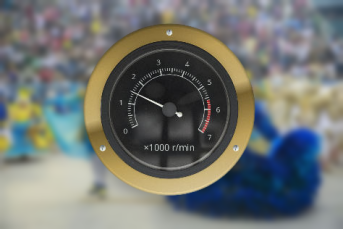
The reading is 1500 rpm
